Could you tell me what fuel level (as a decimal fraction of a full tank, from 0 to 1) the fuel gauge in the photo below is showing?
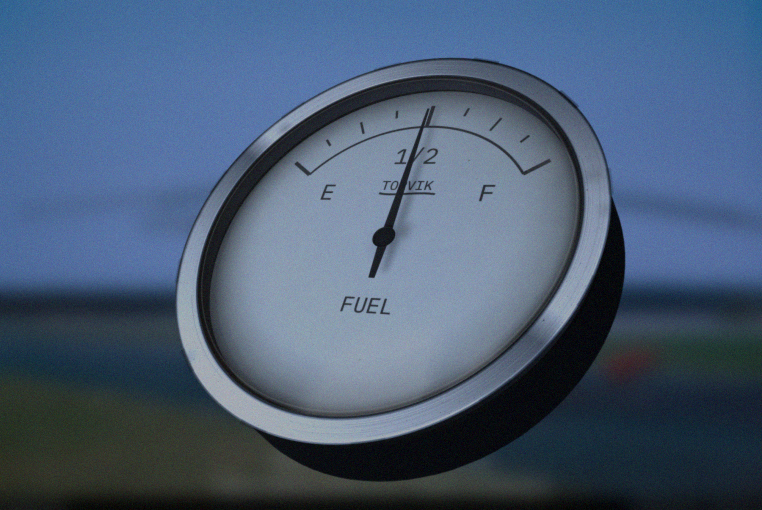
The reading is 0.5
